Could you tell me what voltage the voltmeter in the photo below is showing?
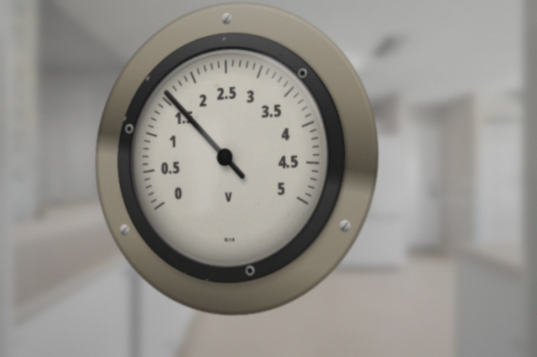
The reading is 1.6 V
